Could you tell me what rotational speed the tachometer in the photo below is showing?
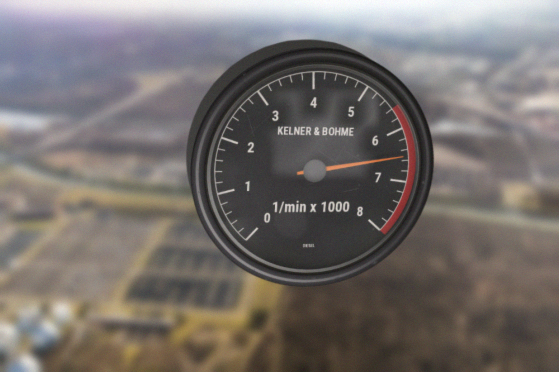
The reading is 6500 rpm
